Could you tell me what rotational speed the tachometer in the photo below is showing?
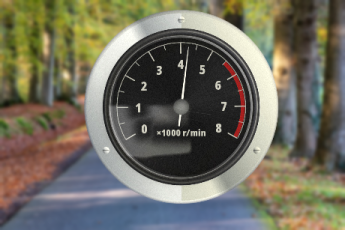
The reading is 4250 rpm
